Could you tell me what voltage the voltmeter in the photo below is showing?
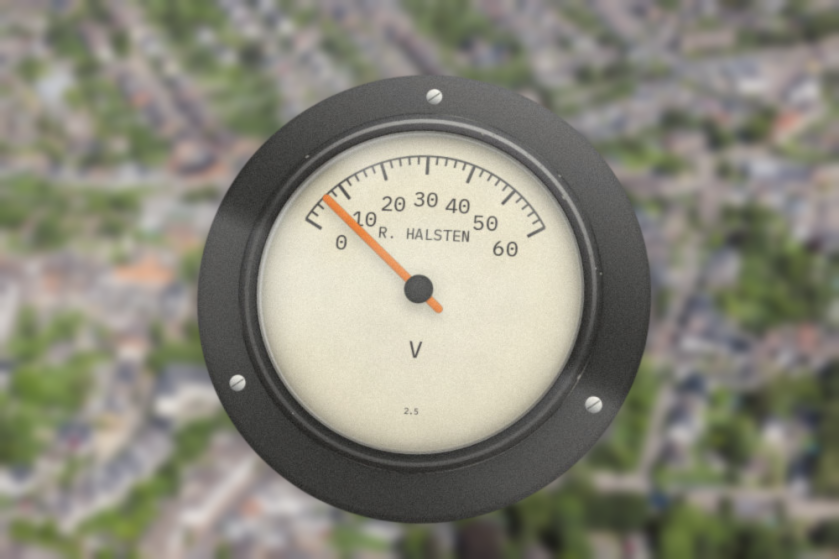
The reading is 6 V
